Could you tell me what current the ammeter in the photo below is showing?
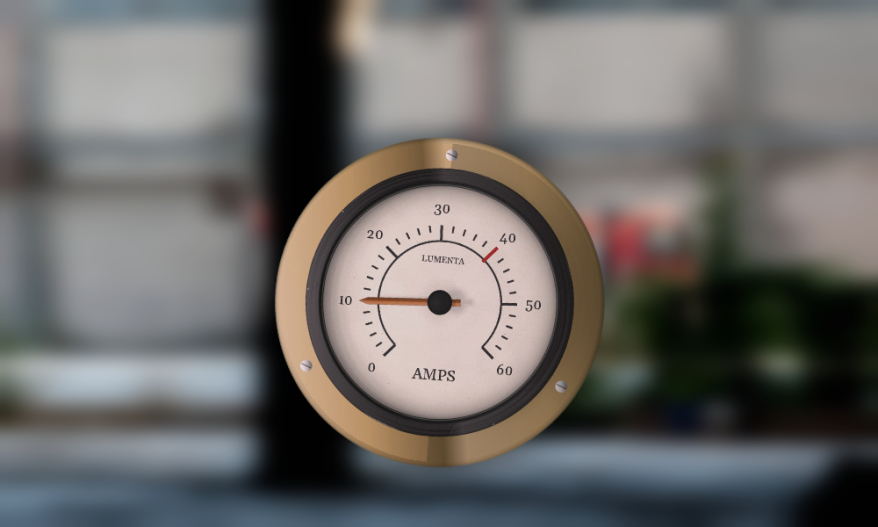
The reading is 10 A
